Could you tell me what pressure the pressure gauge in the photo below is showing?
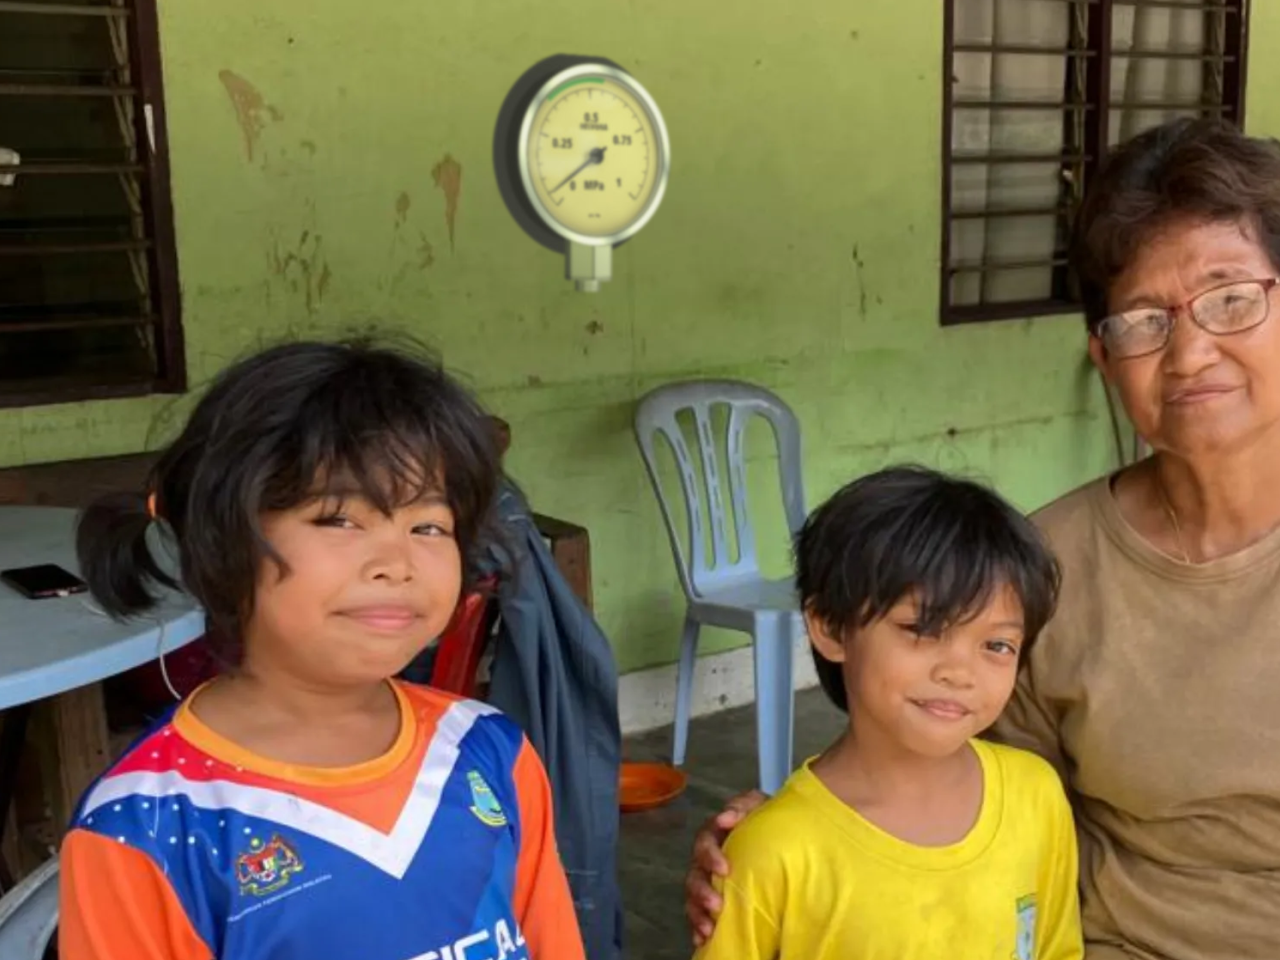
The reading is 0.05 MPa
